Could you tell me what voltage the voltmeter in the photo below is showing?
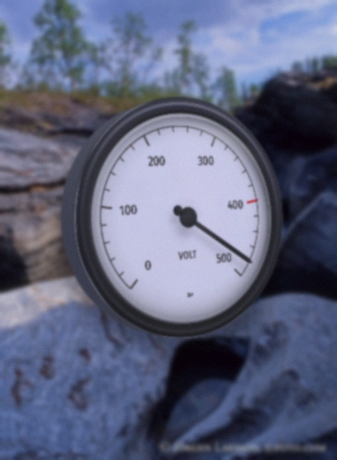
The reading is 480 V
